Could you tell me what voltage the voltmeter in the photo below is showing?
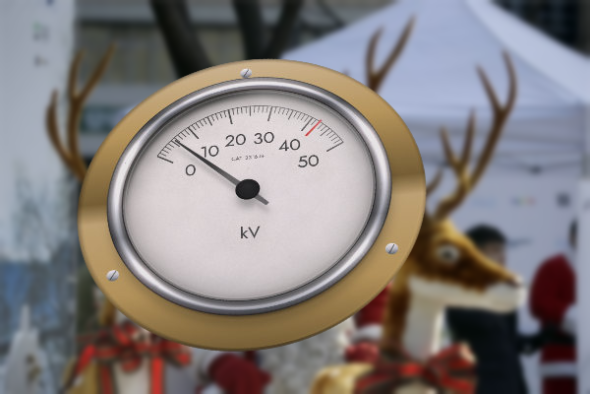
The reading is 5 kV
